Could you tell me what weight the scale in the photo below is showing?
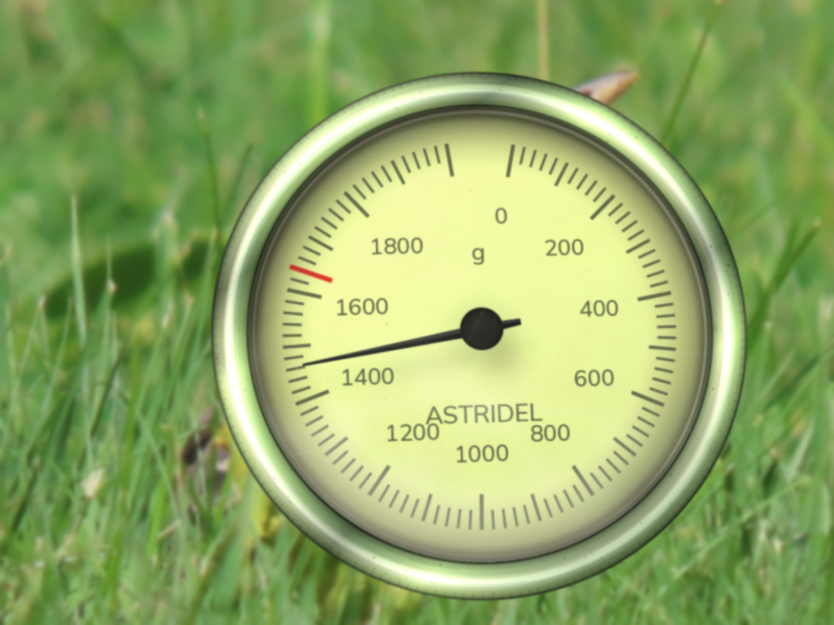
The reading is 1460 g
